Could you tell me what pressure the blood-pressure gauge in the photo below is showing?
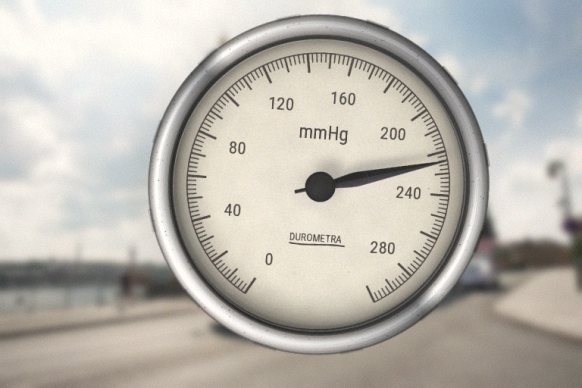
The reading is 224 mmHg
